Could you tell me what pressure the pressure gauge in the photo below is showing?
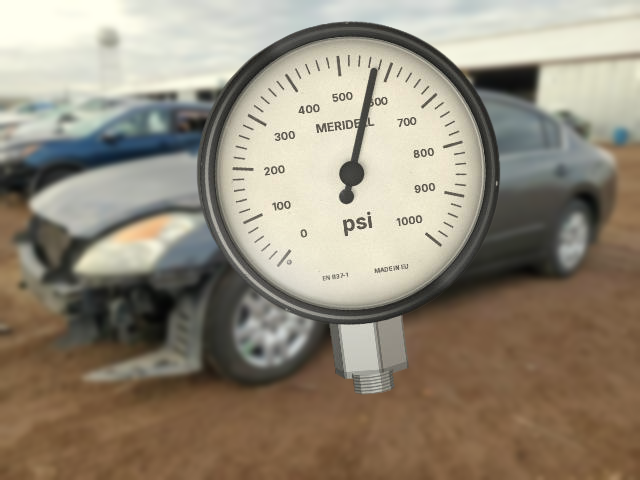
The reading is 570 psi
